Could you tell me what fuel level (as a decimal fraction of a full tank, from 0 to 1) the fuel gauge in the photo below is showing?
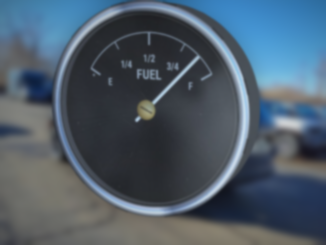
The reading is 0.875
